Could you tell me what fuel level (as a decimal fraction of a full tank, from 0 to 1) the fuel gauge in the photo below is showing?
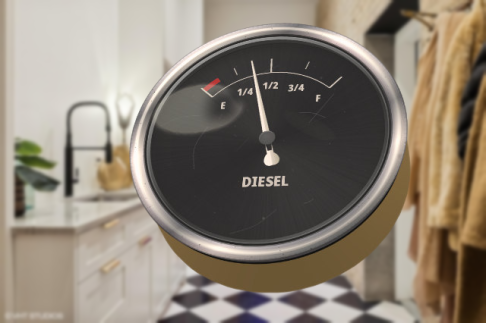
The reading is 0.375
